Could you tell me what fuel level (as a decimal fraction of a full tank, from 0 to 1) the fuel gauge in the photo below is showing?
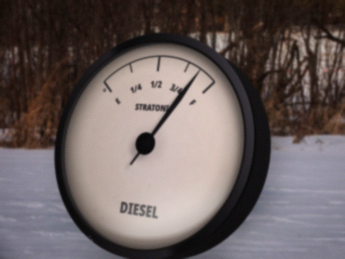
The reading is 0.875
